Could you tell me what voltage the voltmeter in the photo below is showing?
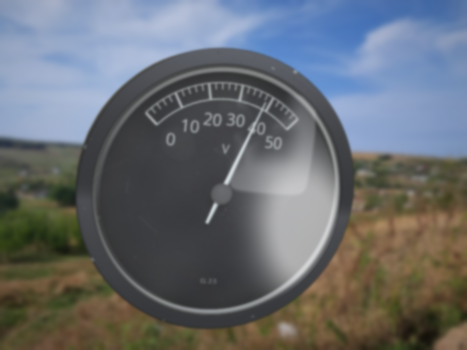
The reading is 38 V
